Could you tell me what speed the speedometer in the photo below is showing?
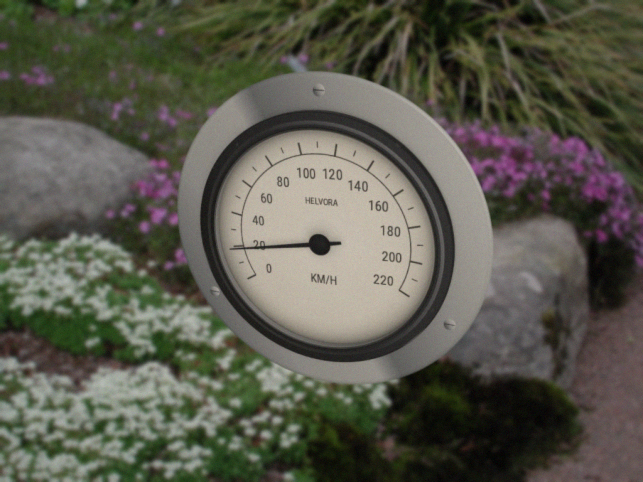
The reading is 20 km/h
